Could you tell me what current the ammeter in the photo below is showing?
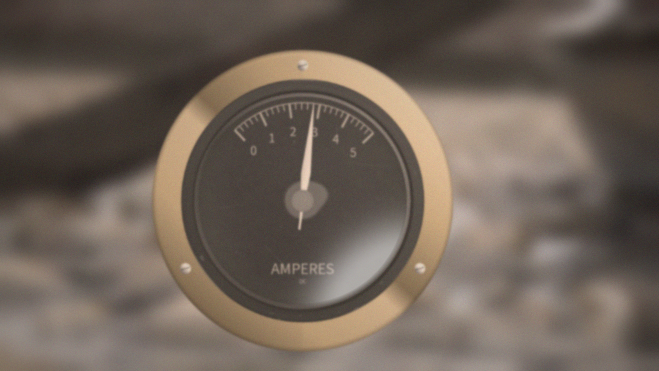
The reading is 2.8 A
